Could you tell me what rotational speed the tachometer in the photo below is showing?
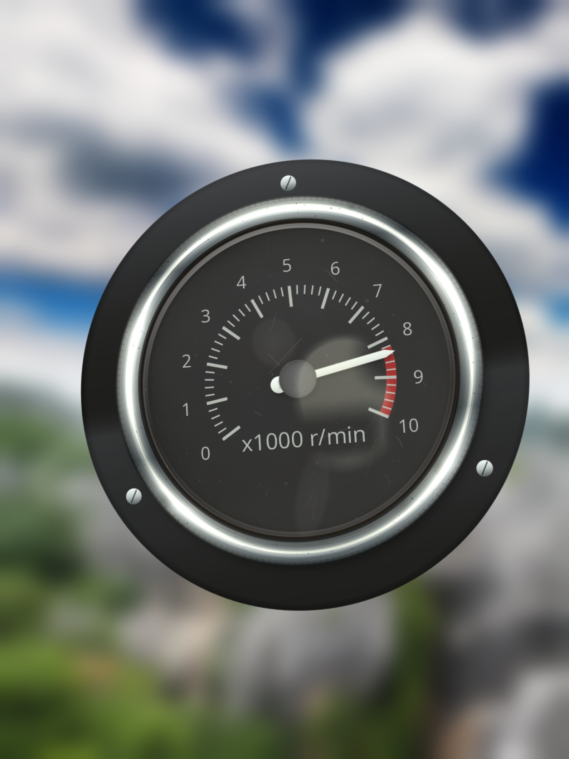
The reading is 8400 rpm
